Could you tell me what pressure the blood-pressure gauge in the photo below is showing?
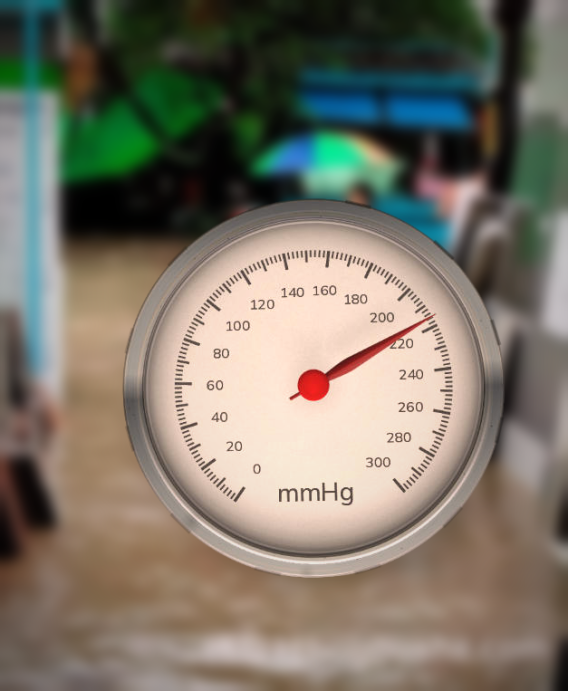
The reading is 216 mmHg
